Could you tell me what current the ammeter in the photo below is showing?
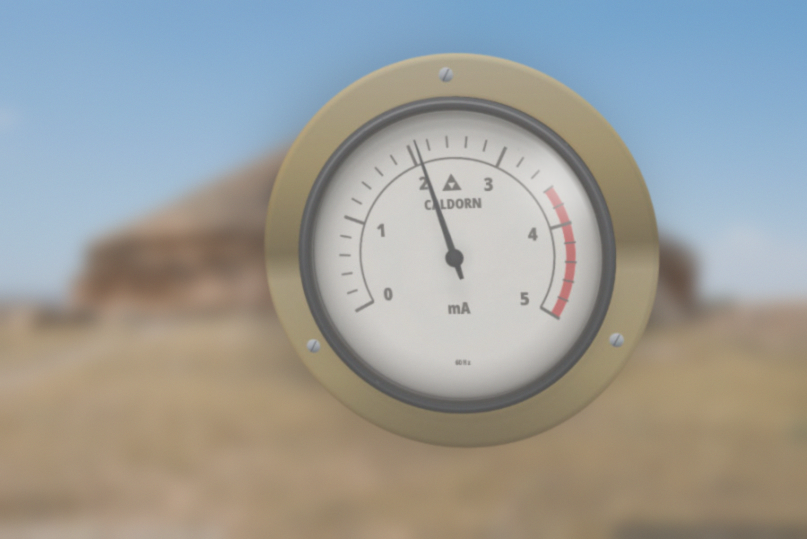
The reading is 2.1 mA
